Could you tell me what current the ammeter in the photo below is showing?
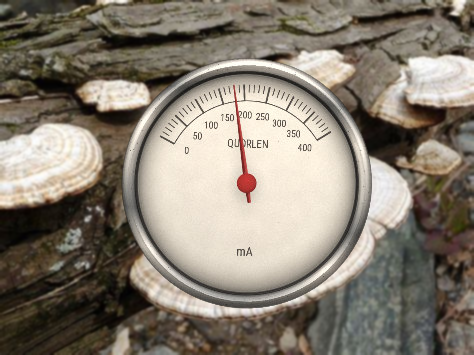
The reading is 180 mA
